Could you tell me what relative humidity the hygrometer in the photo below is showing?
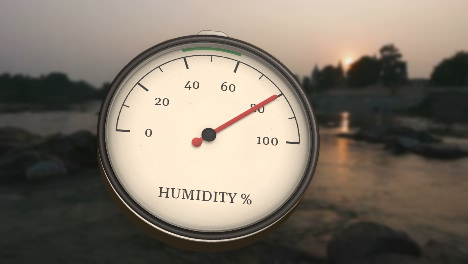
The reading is 80 %
